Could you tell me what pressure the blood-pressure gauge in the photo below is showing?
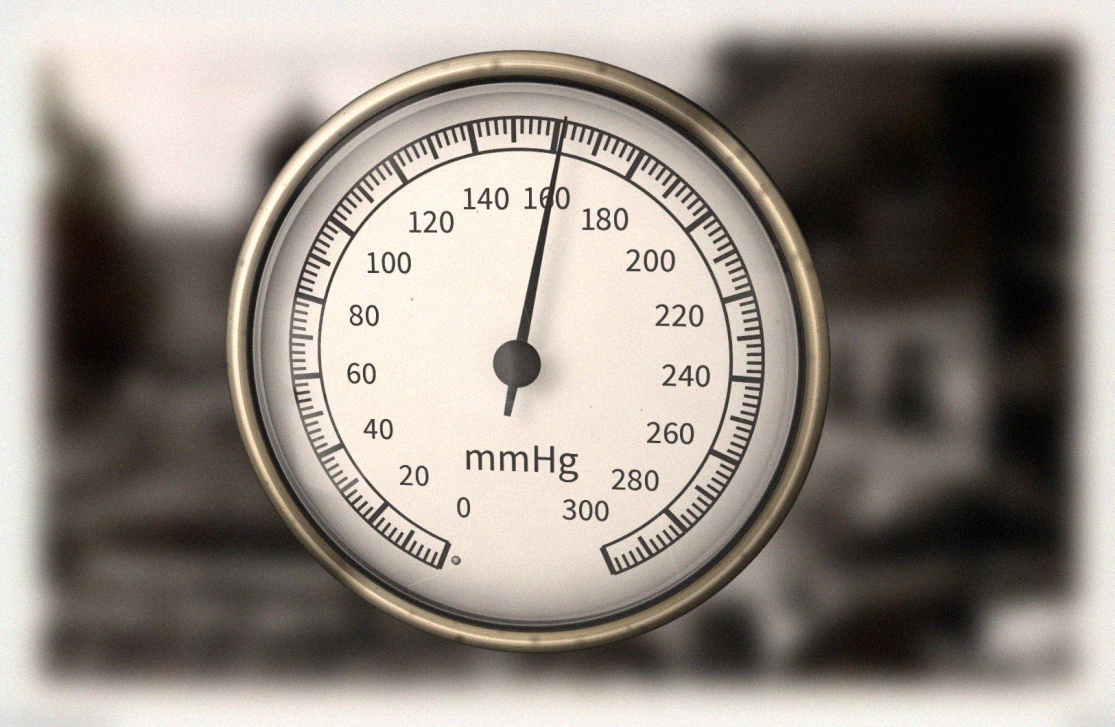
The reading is 162 mmHg
